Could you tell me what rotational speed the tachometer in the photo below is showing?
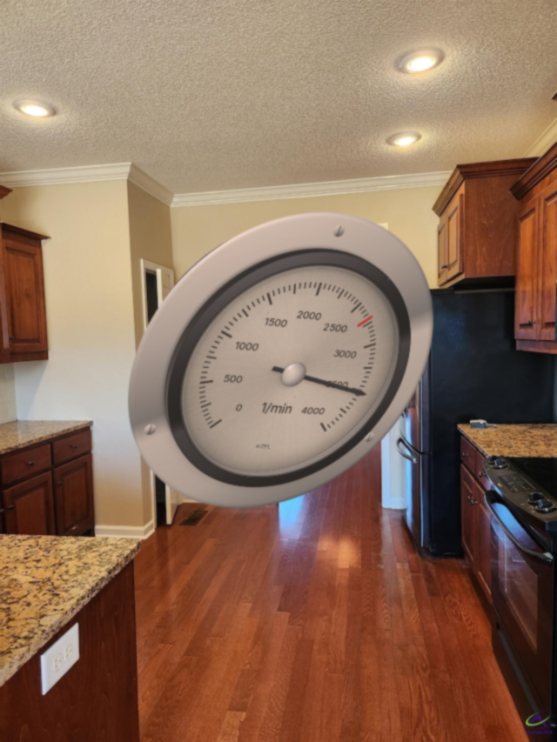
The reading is 3500 rpm
